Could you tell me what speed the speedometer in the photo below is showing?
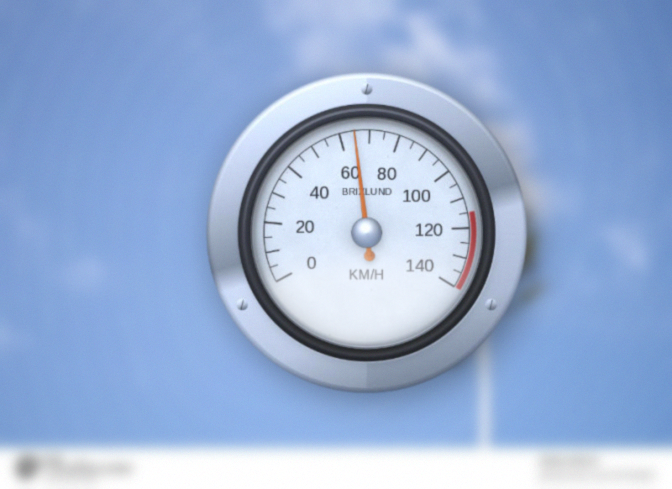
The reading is 65 km/h
